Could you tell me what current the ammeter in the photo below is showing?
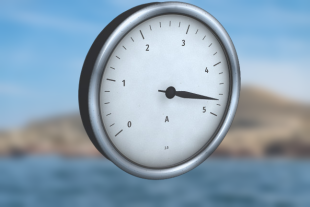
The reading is 4.7 A
